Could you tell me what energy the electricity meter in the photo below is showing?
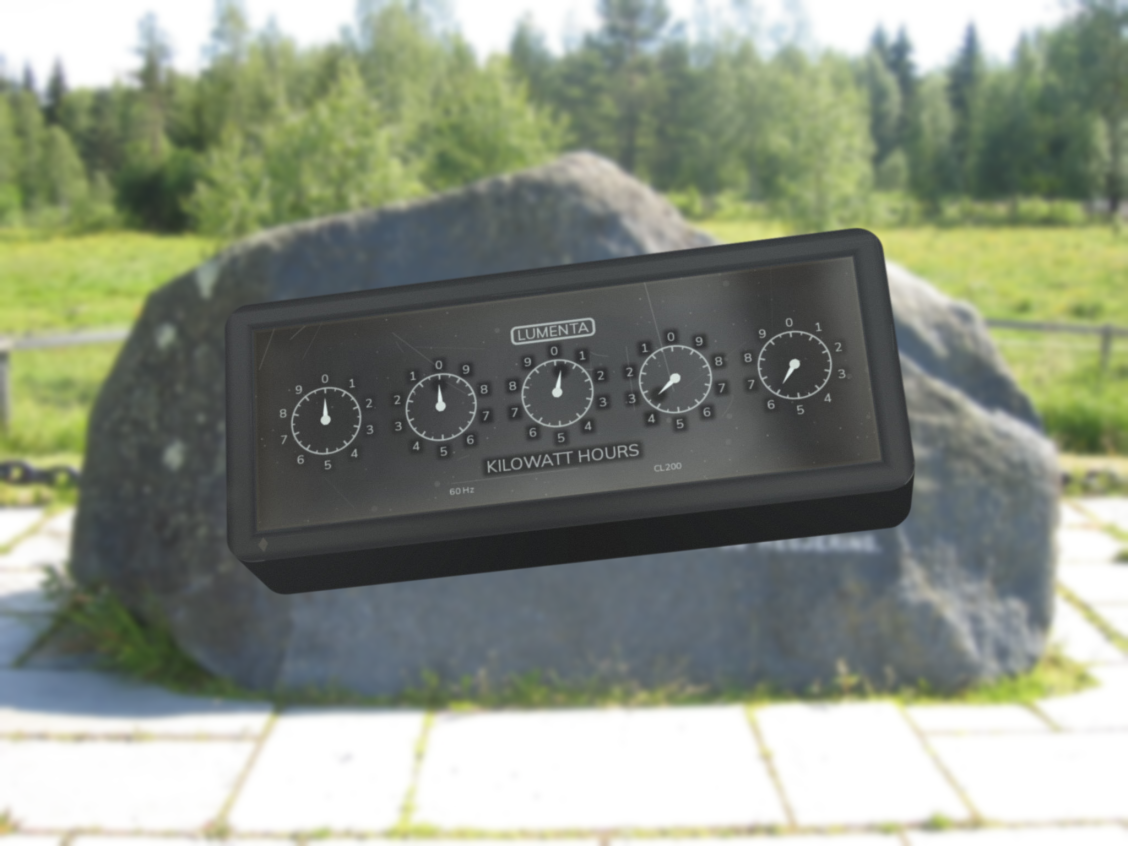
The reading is 36 kWh
